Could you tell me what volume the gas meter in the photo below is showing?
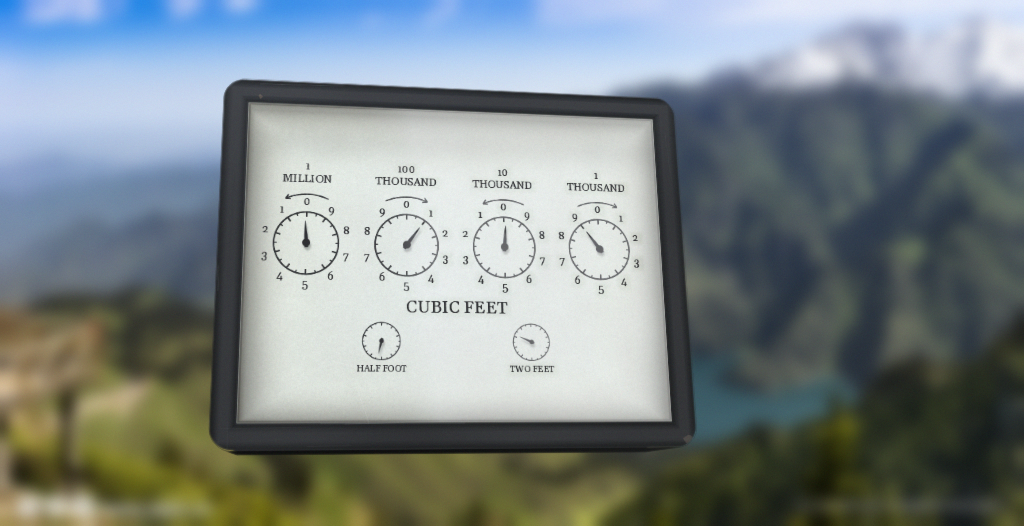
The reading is 9900 ft³
